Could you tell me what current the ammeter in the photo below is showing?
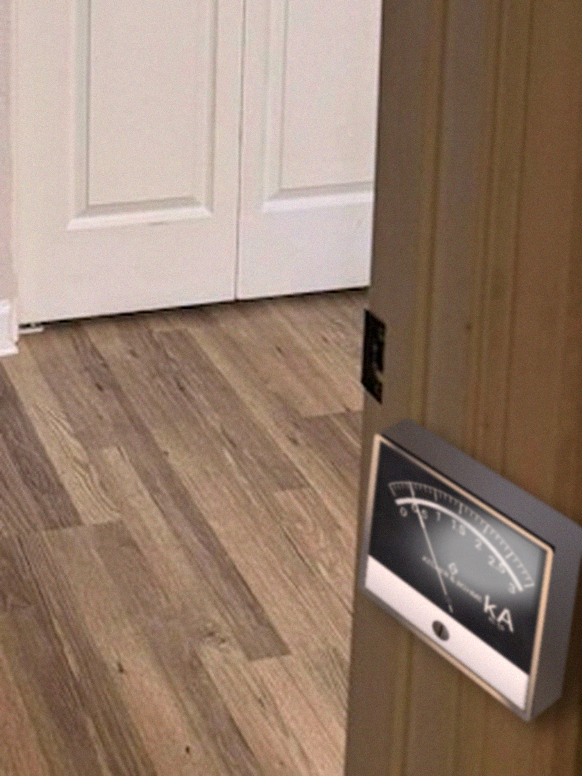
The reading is 0.5 kA
